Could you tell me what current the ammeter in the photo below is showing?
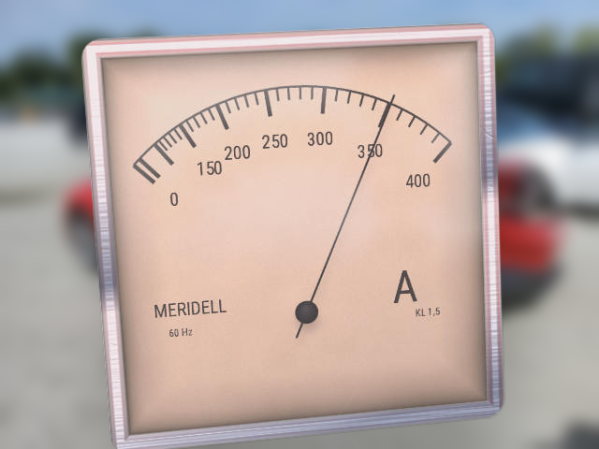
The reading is 350 A
